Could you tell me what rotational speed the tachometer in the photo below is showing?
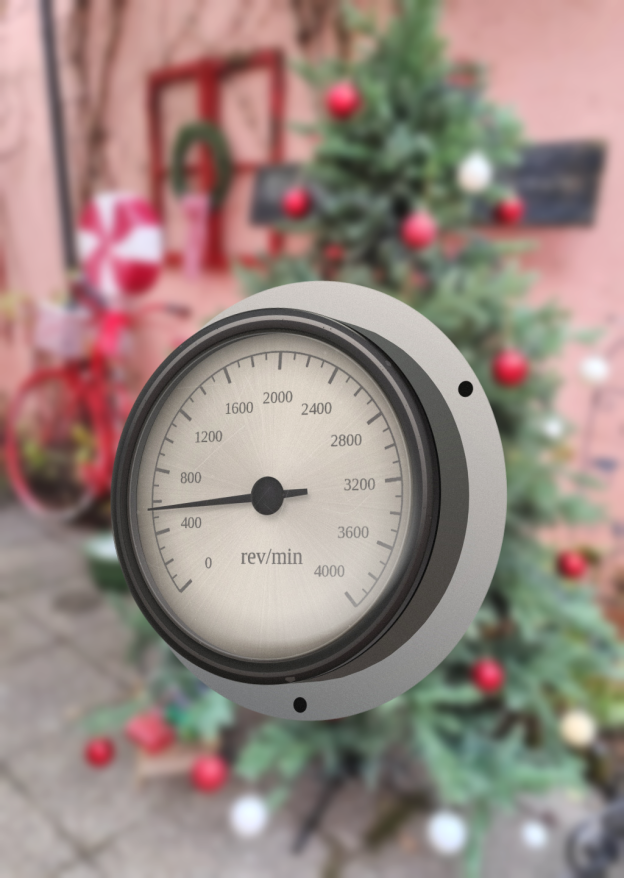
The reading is 550 rpm
